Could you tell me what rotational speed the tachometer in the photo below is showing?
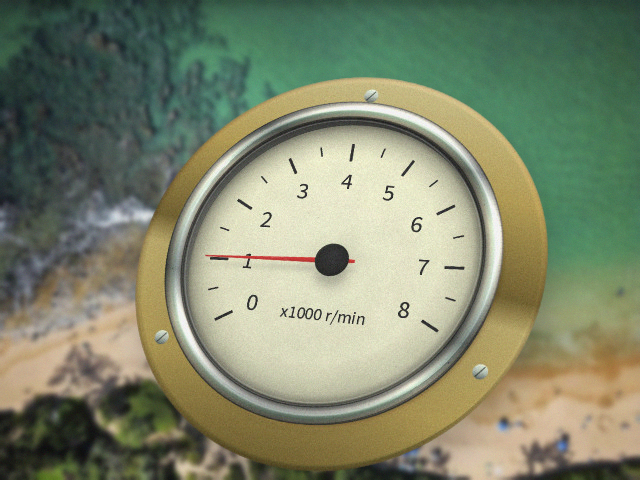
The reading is 1000 rpm
